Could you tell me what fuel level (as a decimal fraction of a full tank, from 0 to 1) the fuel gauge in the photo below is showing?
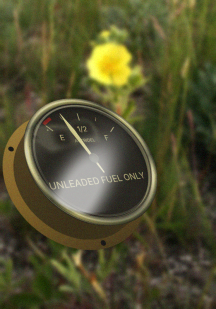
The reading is 0.25
